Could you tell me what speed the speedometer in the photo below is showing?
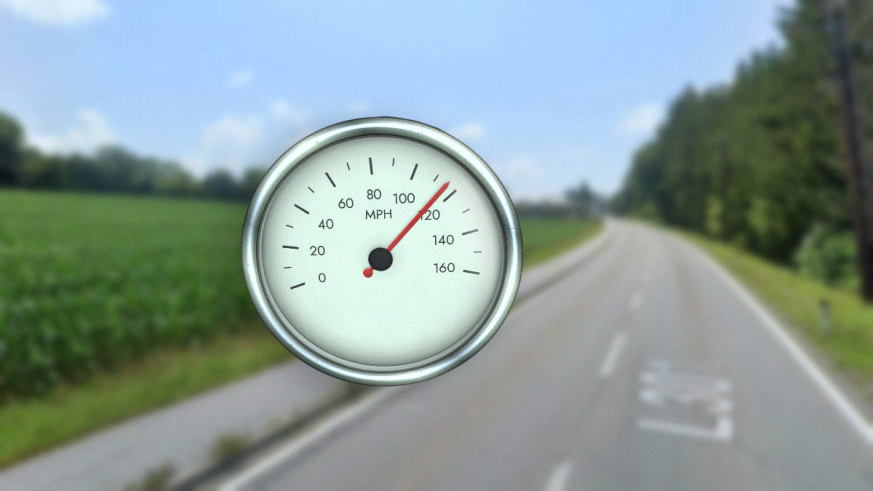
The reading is 115 mph
